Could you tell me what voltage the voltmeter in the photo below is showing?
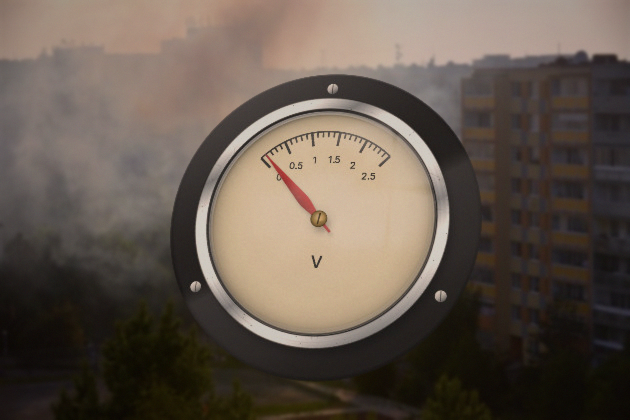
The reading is 0.1 V
